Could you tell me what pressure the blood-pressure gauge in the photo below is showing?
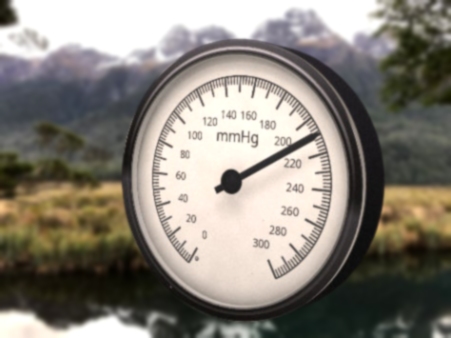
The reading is 210 mmHg
